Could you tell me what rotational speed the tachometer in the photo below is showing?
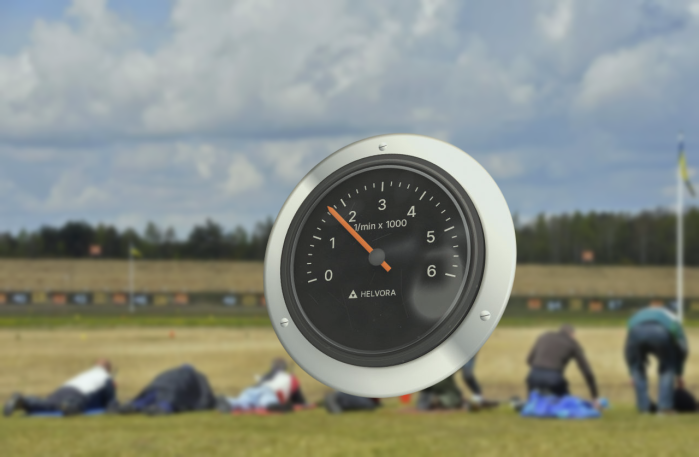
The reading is 1700 rpm
